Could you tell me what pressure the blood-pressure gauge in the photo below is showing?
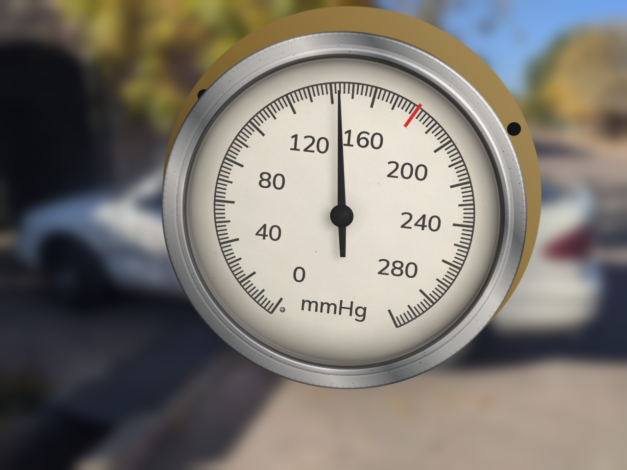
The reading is 144 mmHg
